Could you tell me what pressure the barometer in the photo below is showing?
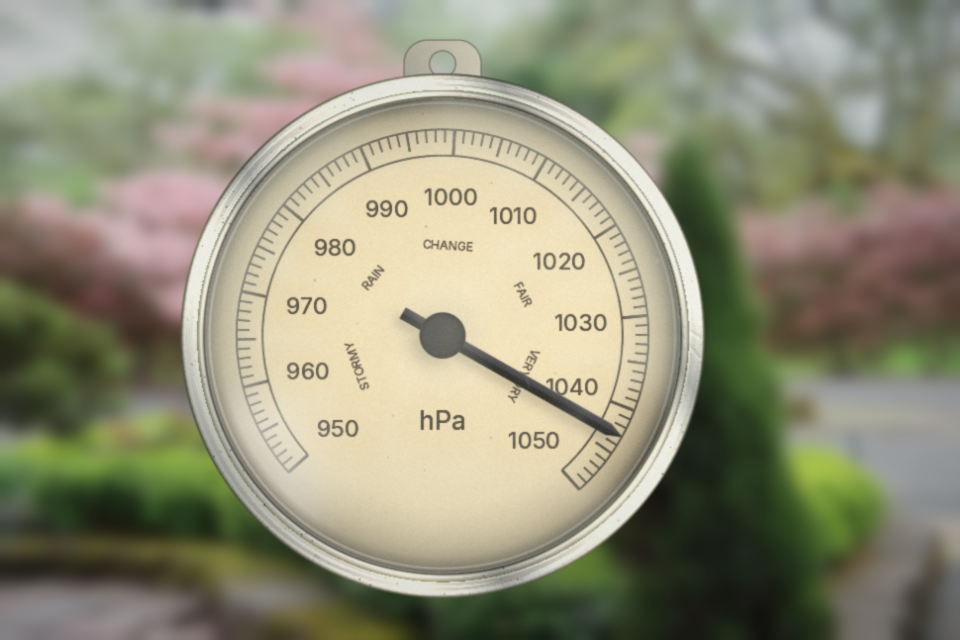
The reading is 1043 hPa
